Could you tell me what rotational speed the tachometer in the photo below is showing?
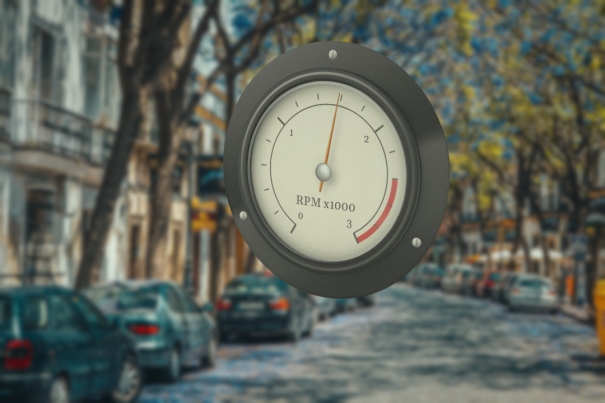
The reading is 1600 rpm
